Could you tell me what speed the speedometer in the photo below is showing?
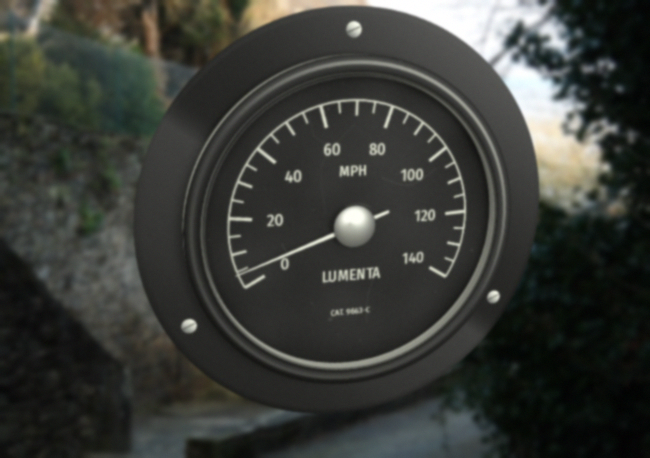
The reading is 5 mph
